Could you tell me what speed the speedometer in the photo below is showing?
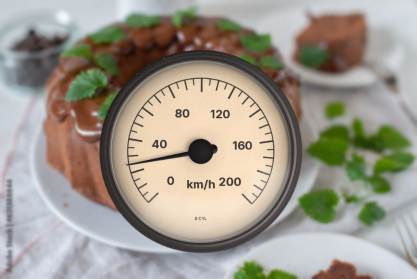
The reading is 25 km/h
